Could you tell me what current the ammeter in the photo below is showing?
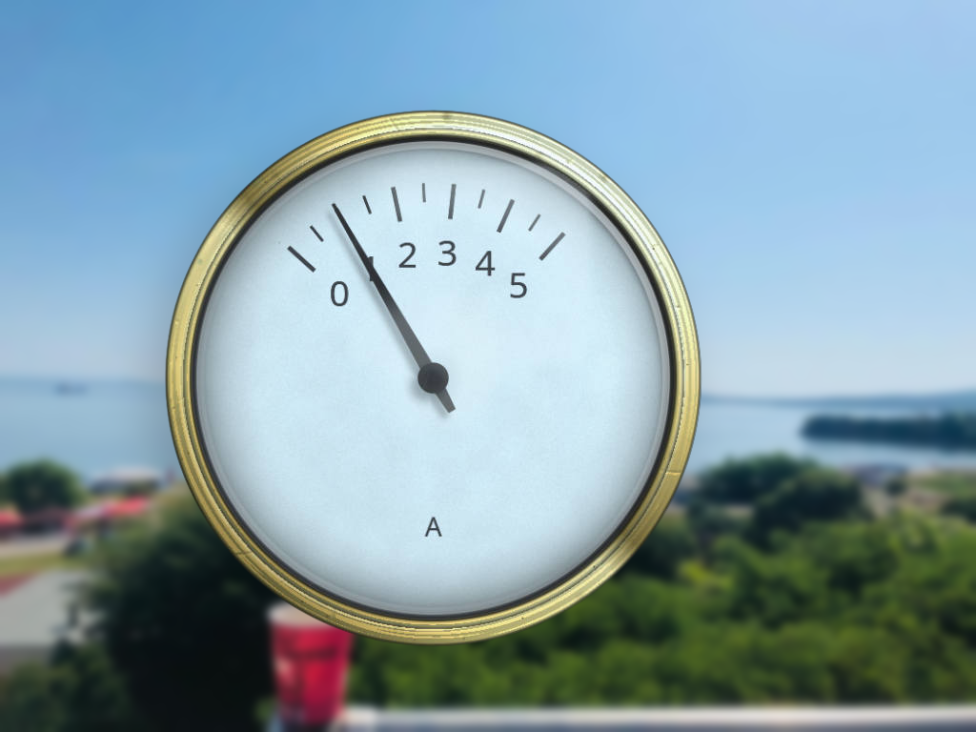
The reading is 1 A
